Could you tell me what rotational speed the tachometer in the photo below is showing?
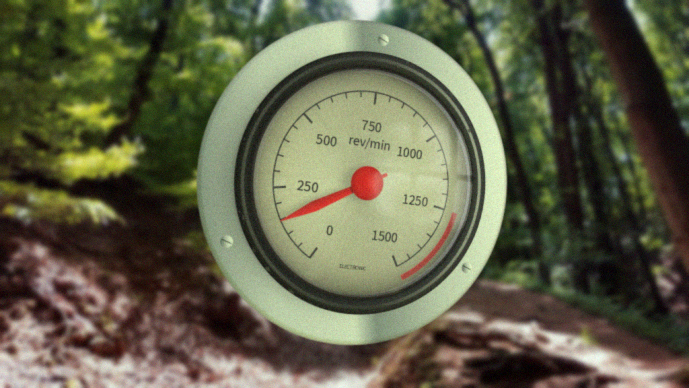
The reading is 150 rpm
